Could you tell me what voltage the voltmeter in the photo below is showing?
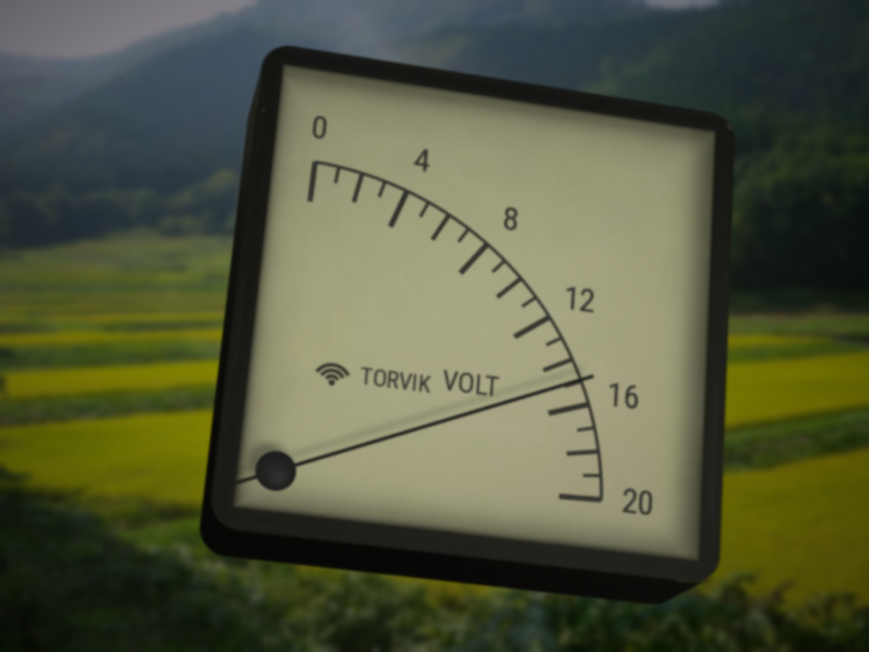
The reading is 15 V
